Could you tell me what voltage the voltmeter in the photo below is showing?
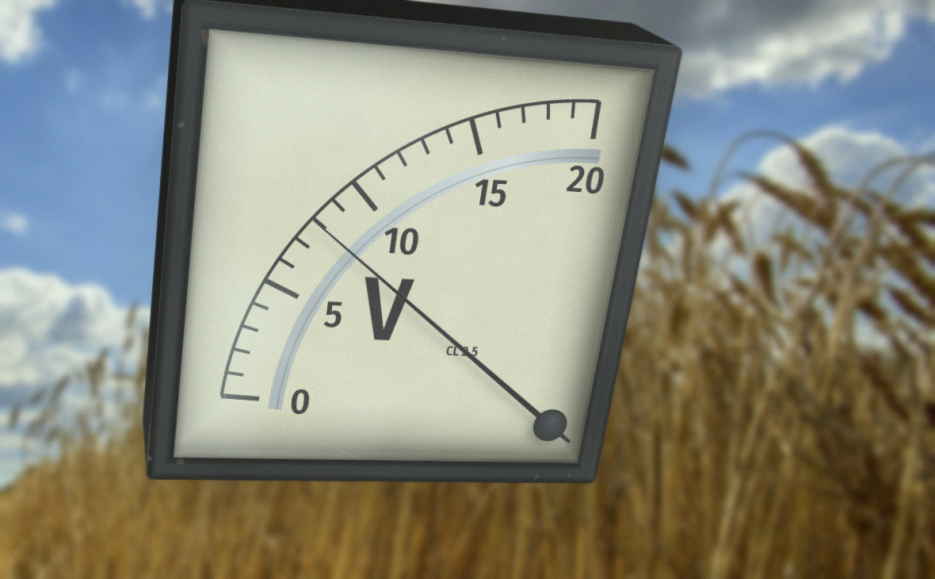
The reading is 8 V
